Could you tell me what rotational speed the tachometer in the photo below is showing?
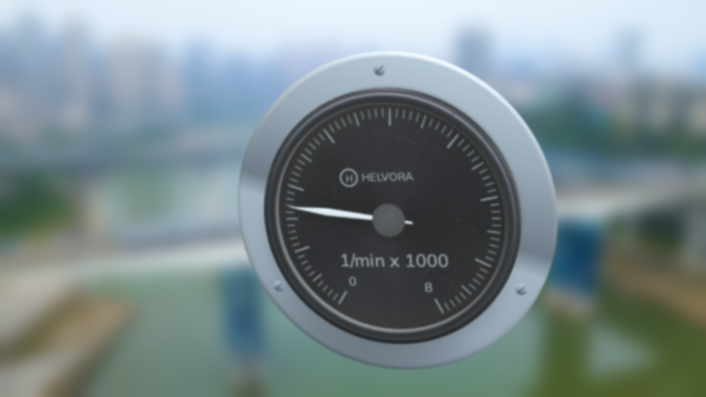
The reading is 1700 rpm
